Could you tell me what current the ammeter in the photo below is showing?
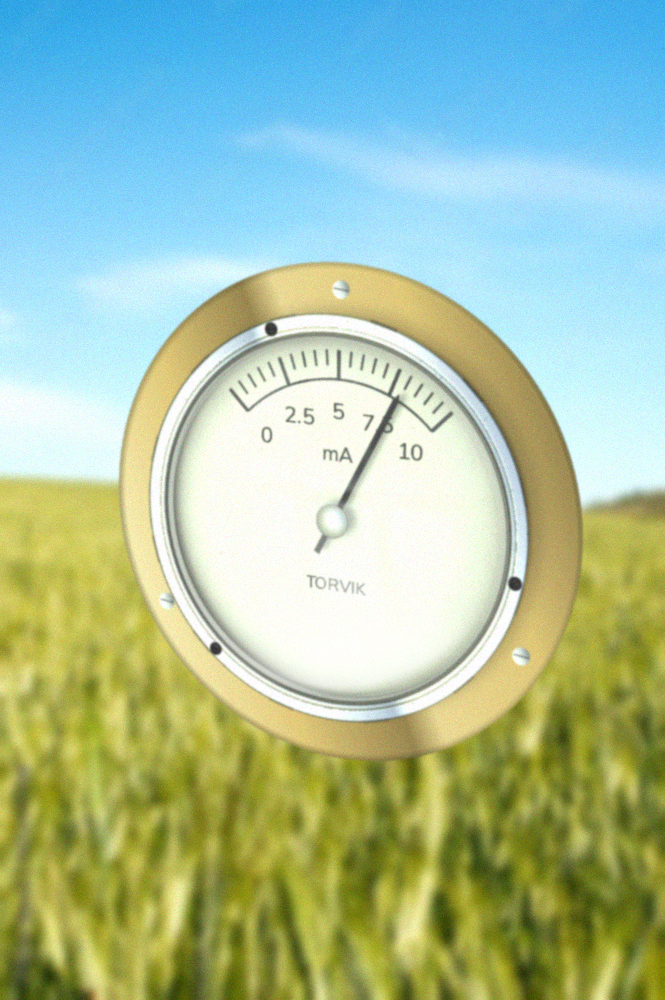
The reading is 8 mA
